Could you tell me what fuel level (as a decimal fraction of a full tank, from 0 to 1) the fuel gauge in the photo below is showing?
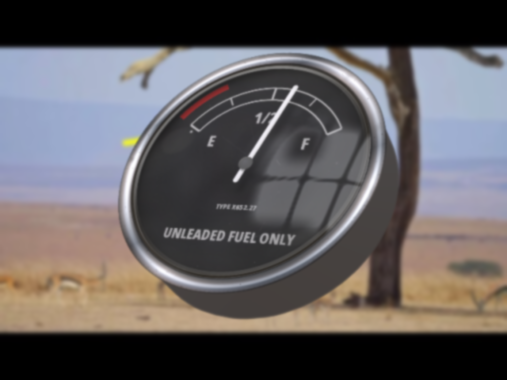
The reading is 0.625
